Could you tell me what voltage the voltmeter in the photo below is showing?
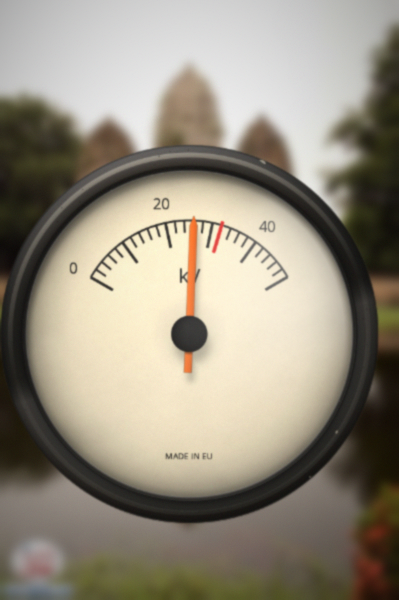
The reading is 26 kV
